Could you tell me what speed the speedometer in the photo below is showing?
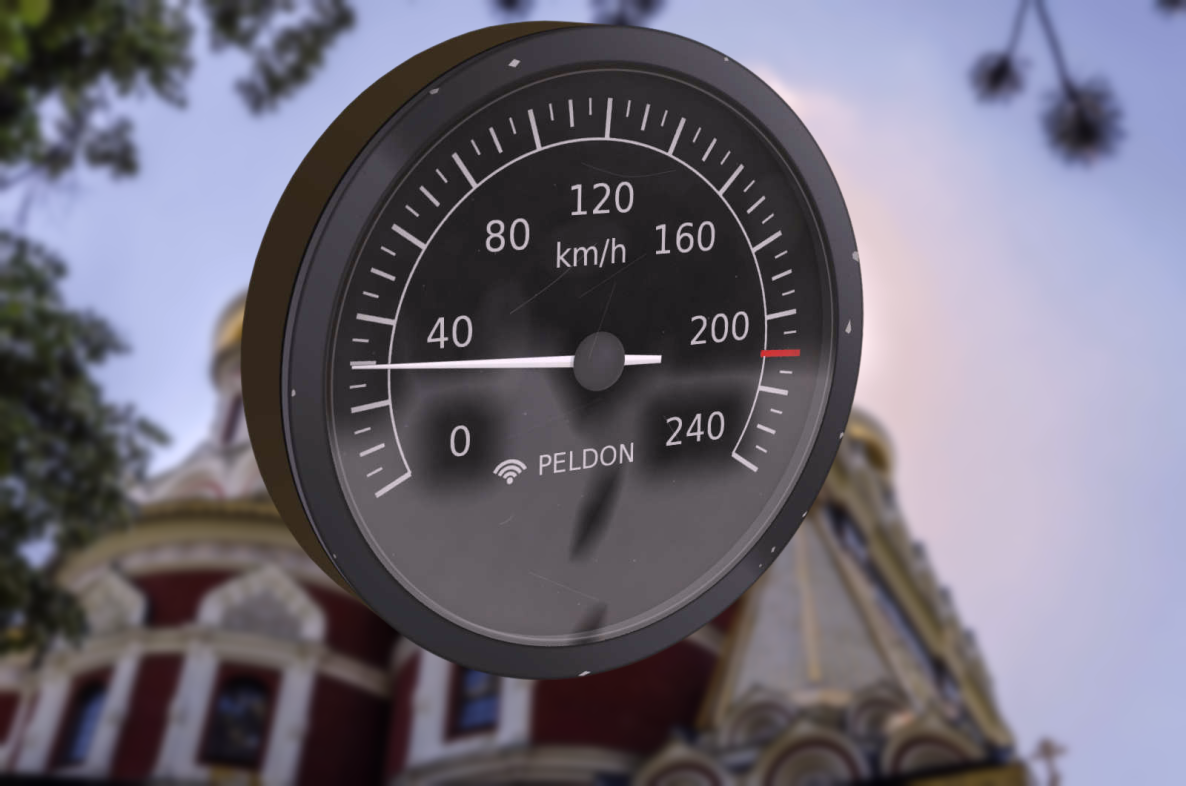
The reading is 30 km/h
